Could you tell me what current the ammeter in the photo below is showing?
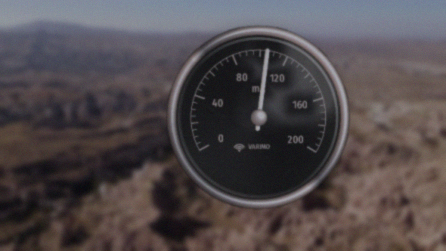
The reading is 105 mA
